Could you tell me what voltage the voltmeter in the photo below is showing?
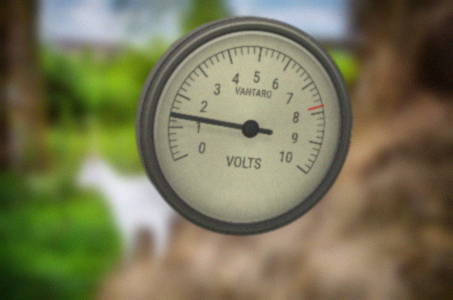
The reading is 1.4 V
